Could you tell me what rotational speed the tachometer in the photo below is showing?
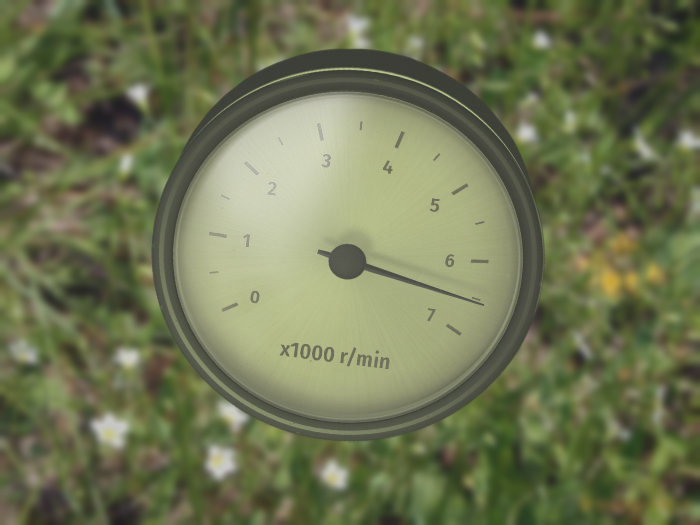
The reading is 6500 rpm
